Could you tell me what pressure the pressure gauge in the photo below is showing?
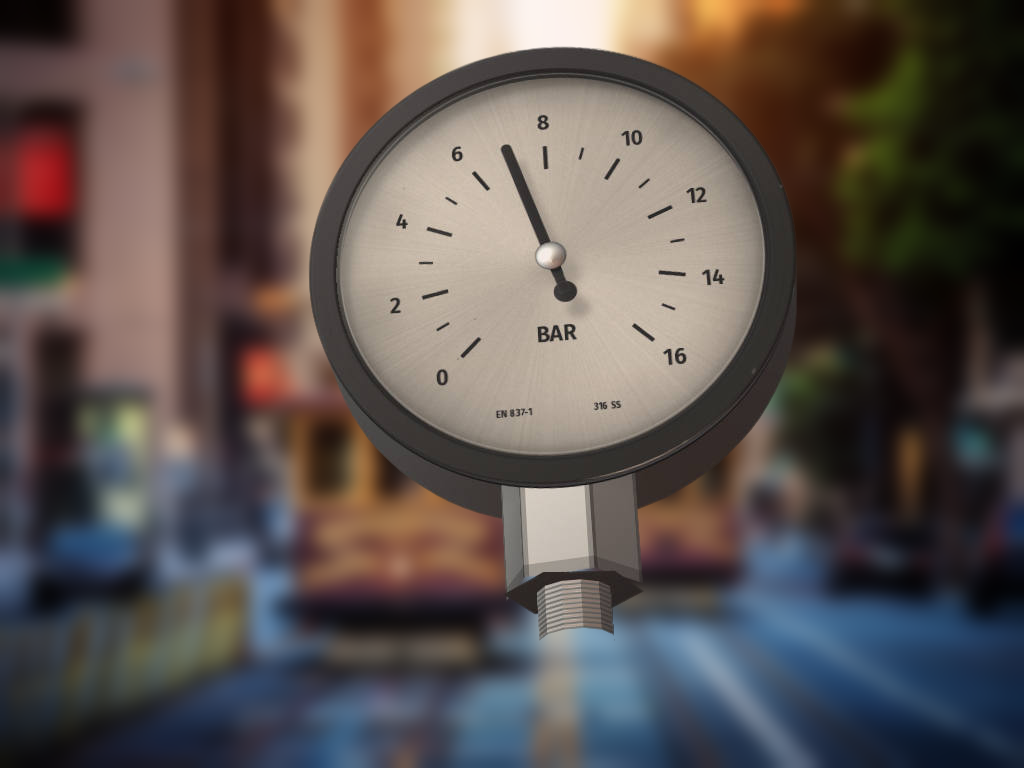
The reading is 7 bar
